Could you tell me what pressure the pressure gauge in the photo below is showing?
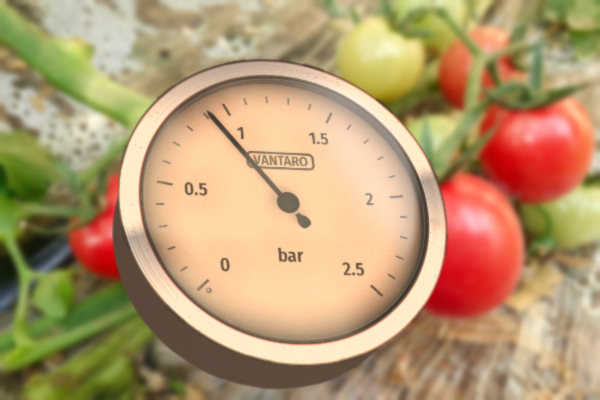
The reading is 0.9 bar
